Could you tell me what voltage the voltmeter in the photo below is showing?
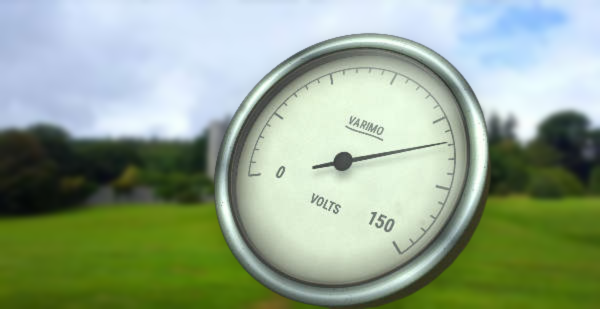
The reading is 110 V
